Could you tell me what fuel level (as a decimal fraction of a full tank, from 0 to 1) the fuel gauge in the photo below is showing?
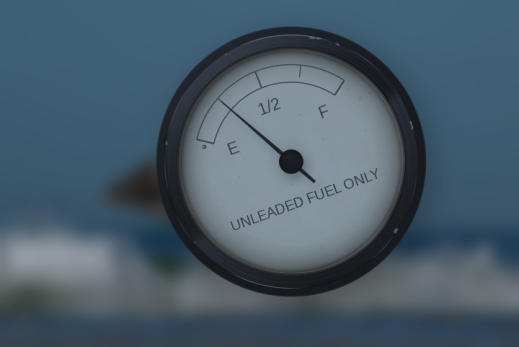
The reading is 0.25
